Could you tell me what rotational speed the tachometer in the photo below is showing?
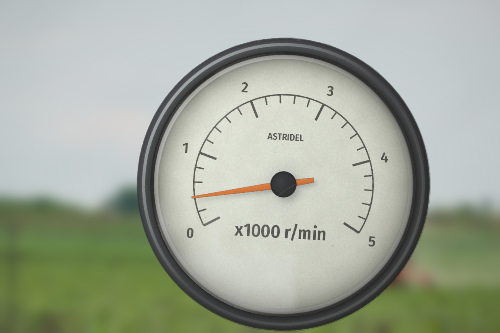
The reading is 400 rpm
